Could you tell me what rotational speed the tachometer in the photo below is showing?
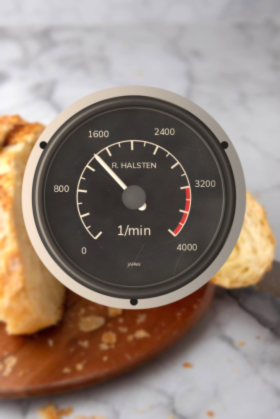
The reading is 1400 rpm
